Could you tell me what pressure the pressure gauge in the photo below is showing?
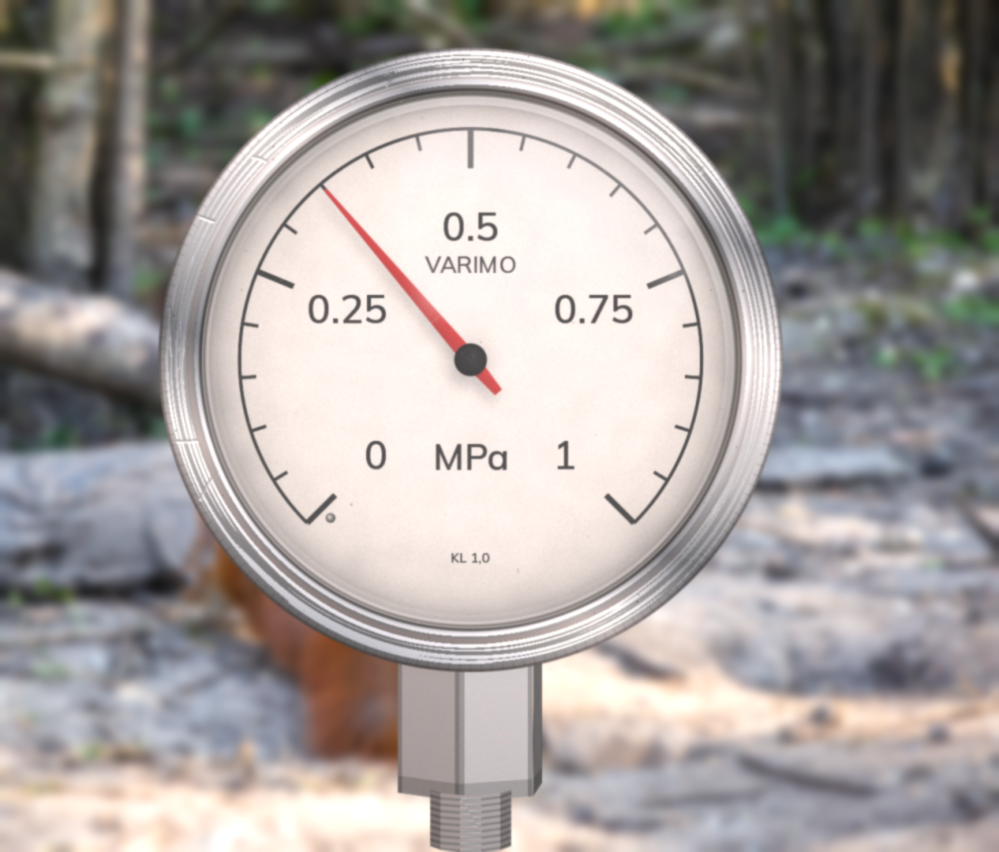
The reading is 0.35 MPa
